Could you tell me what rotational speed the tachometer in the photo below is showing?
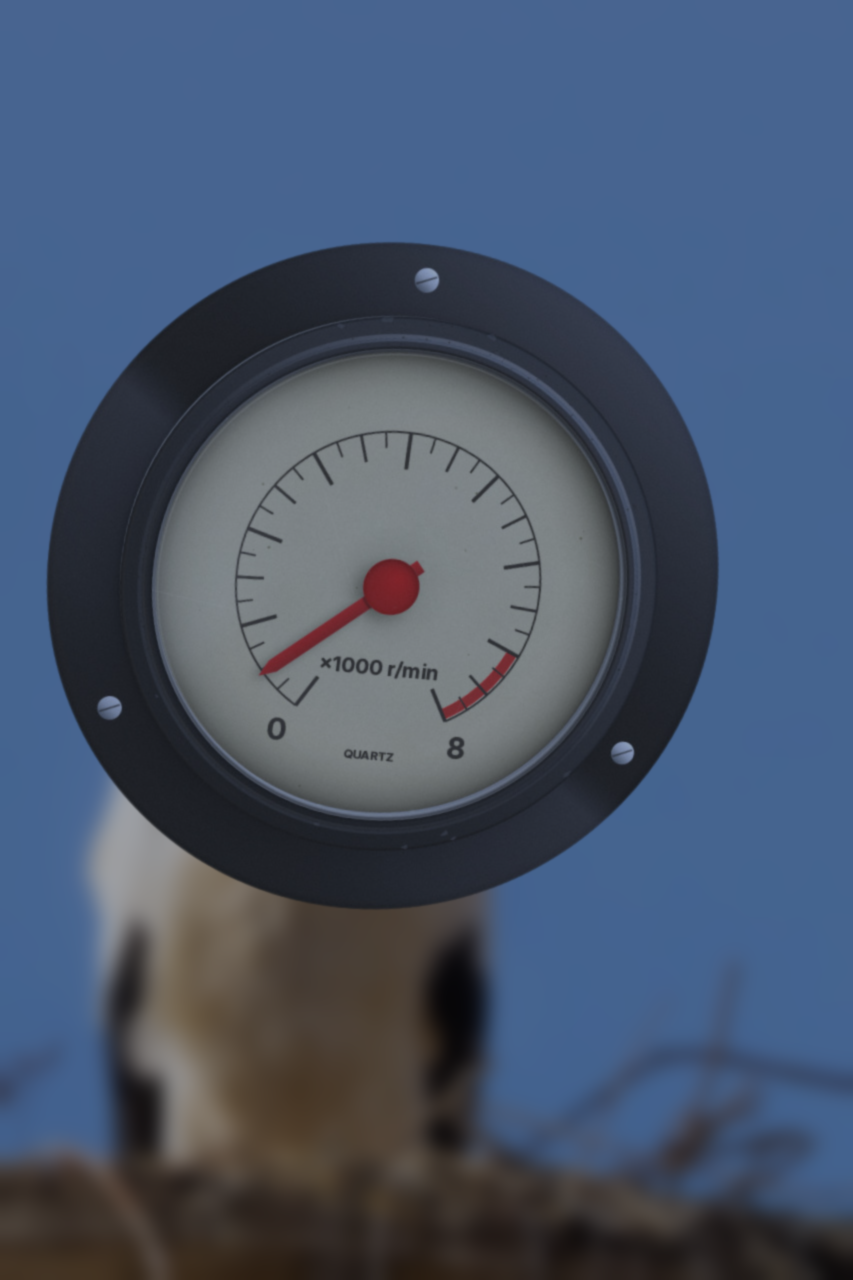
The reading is 500 rpm
